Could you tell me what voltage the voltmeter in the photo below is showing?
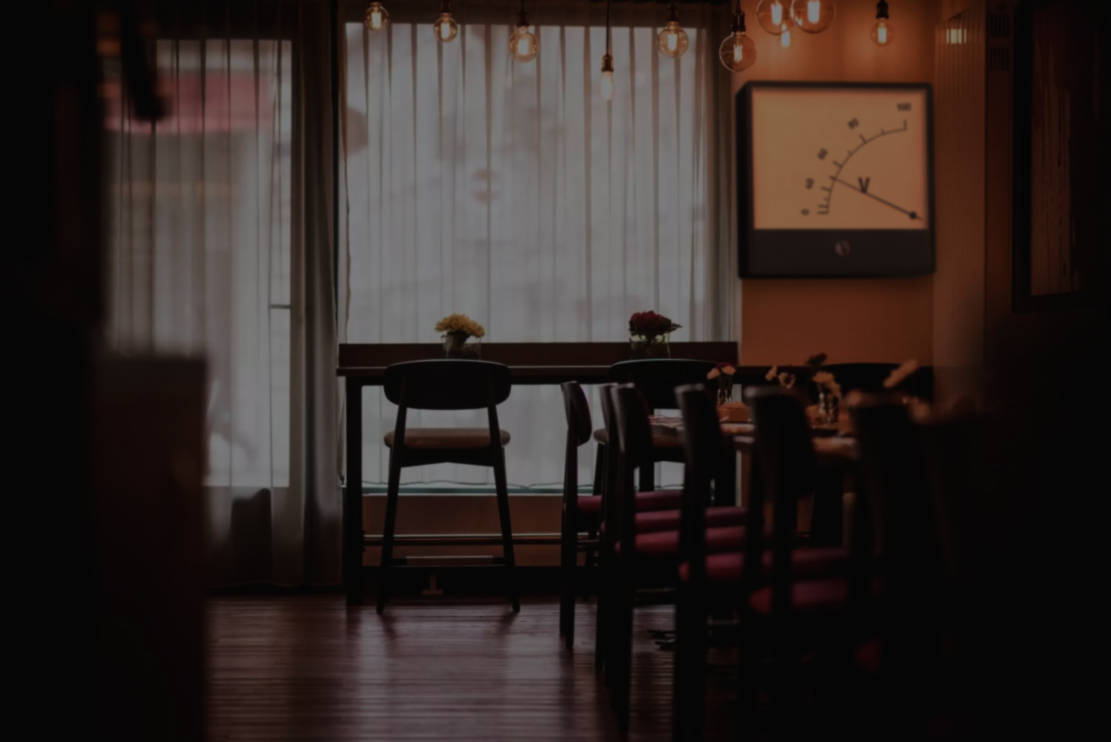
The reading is 50 V
